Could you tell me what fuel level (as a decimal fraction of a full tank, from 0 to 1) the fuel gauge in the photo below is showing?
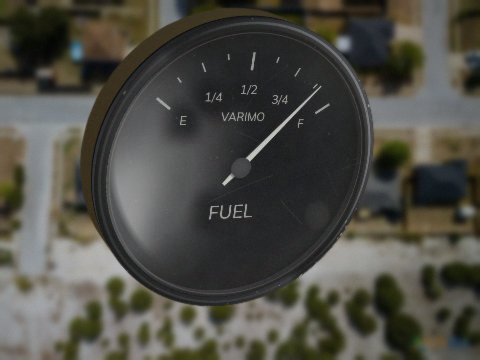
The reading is 0.875
